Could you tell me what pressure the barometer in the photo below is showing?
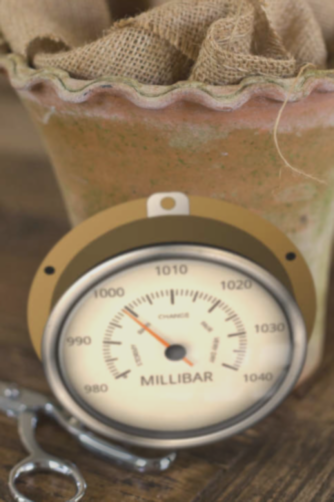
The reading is 1000 mbar
